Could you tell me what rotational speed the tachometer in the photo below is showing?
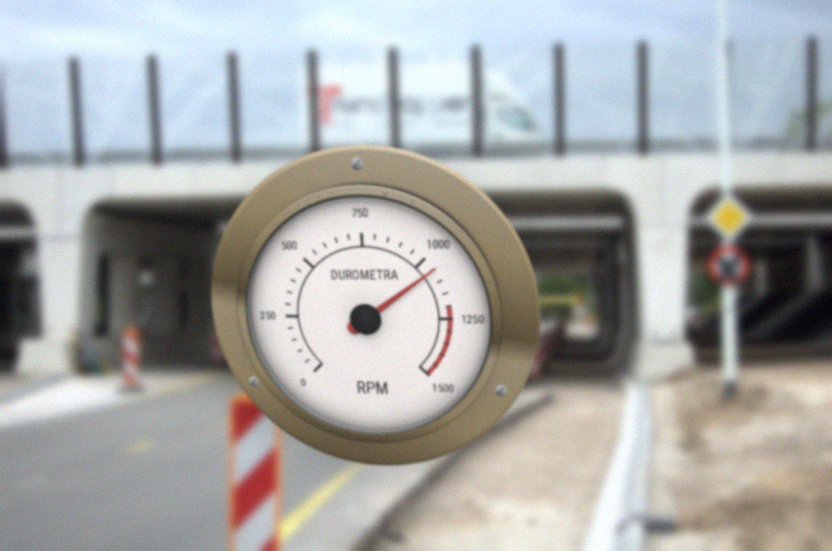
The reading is 1050 rpm
